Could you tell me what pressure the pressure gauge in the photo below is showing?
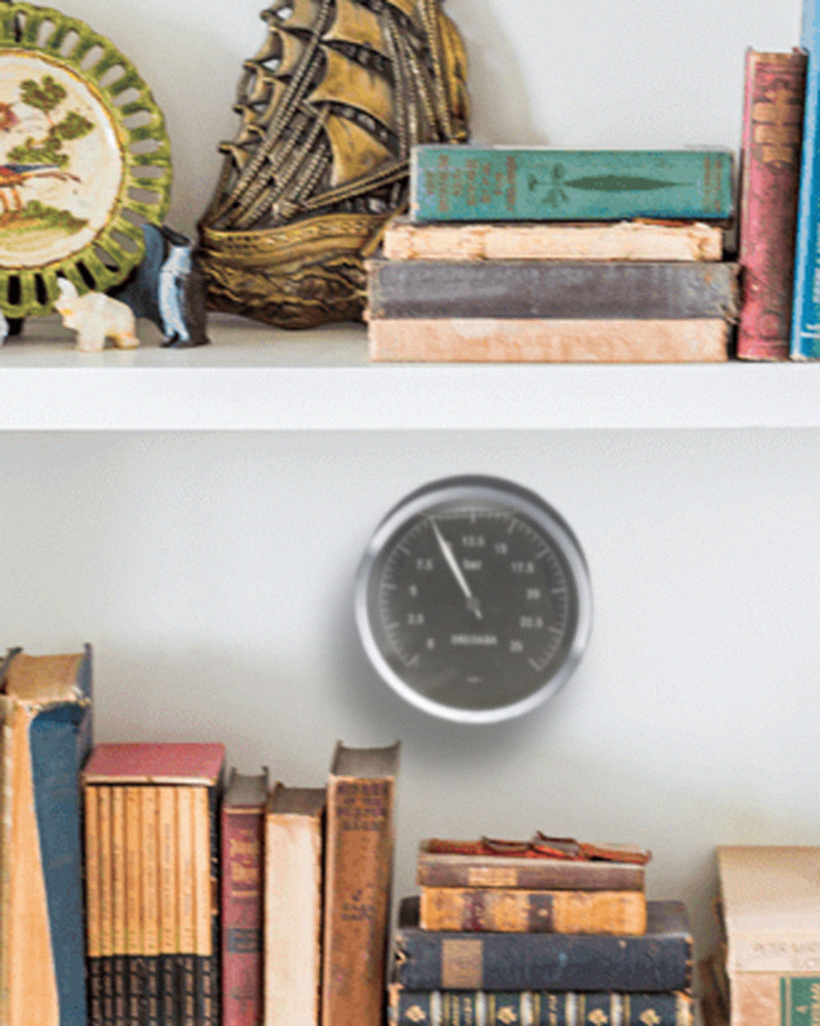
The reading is 10 bar
